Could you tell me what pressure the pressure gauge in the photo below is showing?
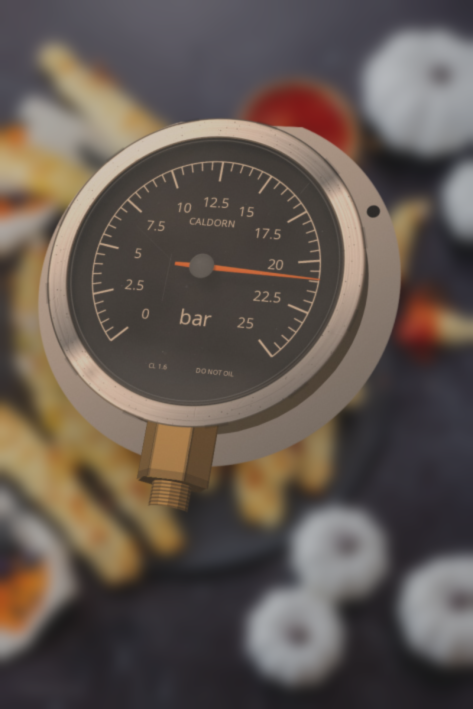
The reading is 21 bar
